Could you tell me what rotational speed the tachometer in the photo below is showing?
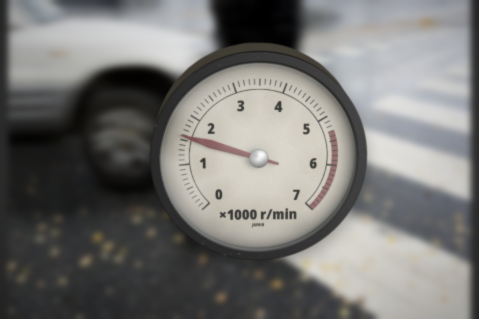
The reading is 1600 rpm
